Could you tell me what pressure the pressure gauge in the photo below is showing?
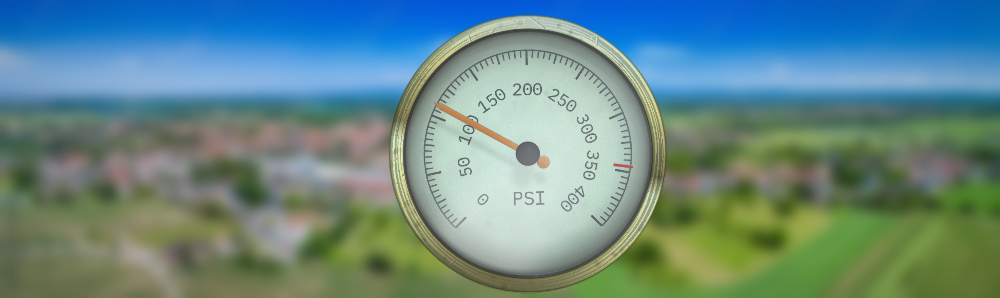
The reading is 110 psi
